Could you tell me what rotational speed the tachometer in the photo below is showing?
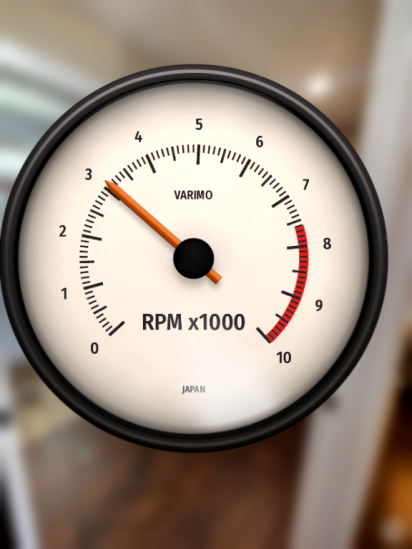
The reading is 3100 rpm
